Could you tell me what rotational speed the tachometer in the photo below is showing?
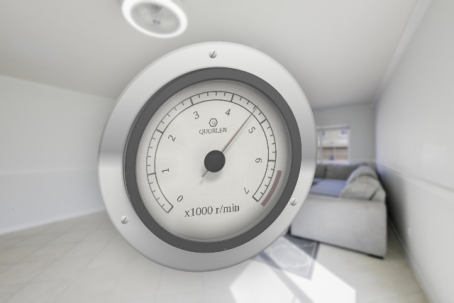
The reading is 4600 rpm
